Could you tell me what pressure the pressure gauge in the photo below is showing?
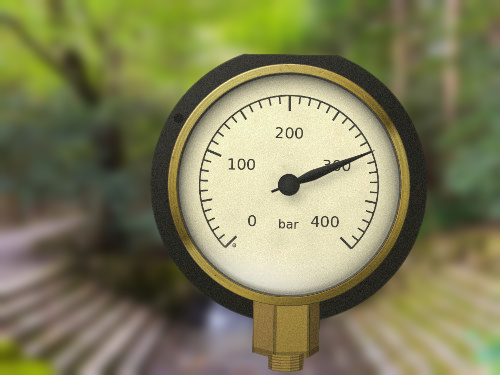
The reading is 300 bar
